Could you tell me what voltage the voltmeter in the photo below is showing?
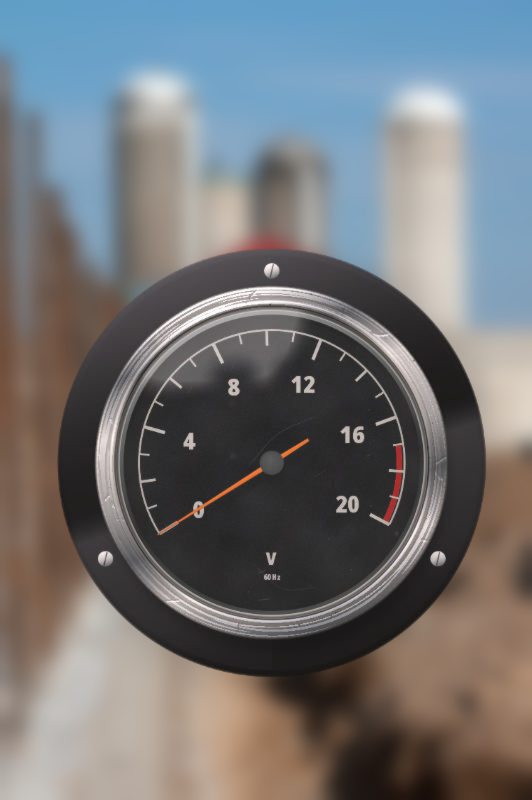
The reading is 0 V
